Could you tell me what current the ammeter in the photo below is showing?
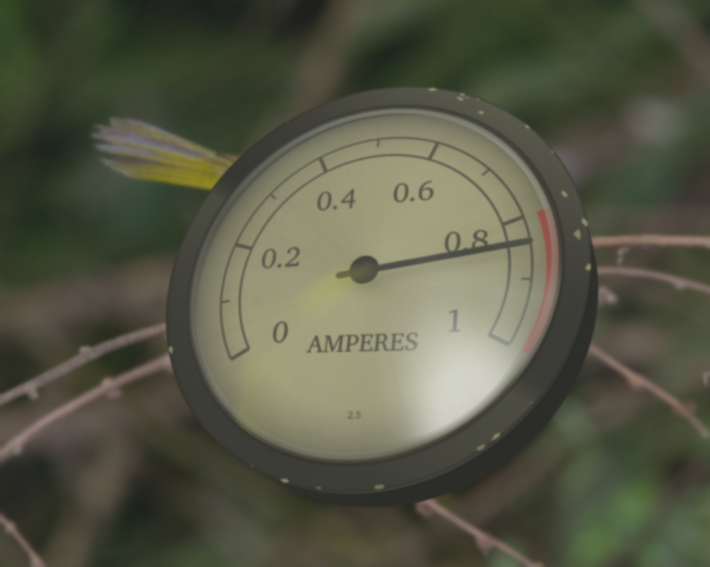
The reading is 0.85 A
